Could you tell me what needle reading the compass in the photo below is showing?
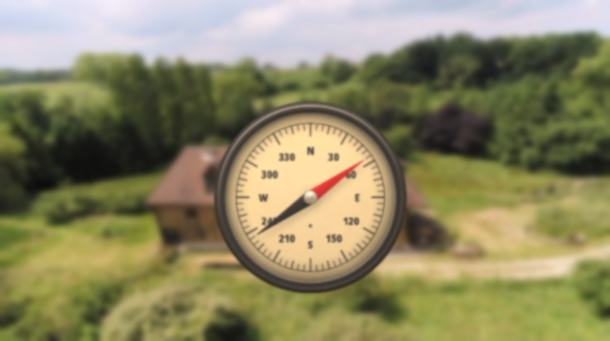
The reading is 55 °
